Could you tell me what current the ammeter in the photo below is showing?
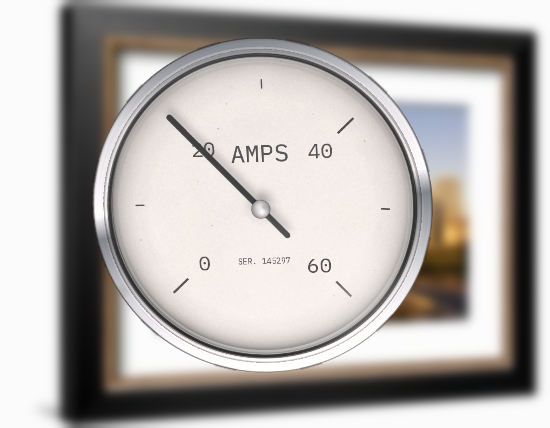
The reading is 20 A
